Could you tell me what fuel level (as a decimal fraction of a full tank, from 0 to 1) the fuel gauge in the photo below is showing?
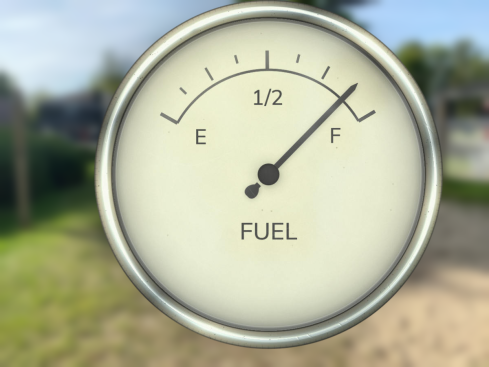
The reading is 0.875
